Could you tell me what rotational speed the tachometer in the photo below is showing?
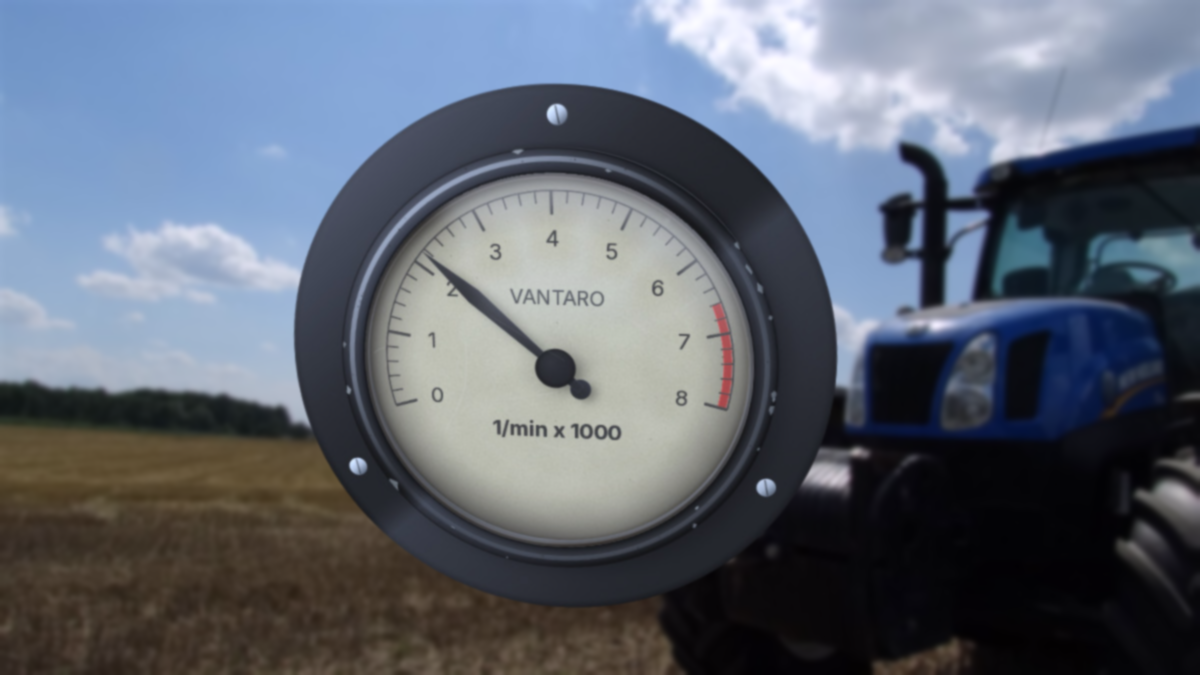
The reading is 2200 rpm
